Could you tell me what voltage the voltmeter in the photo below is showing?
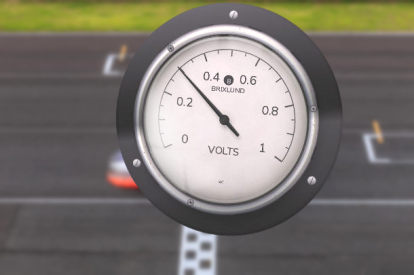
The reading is 0.3 V
